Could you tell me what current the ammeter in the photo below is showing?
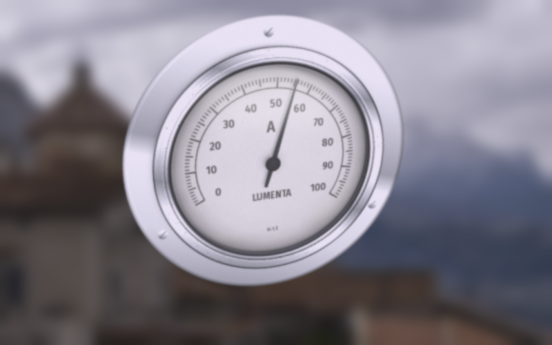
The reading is 55 A
